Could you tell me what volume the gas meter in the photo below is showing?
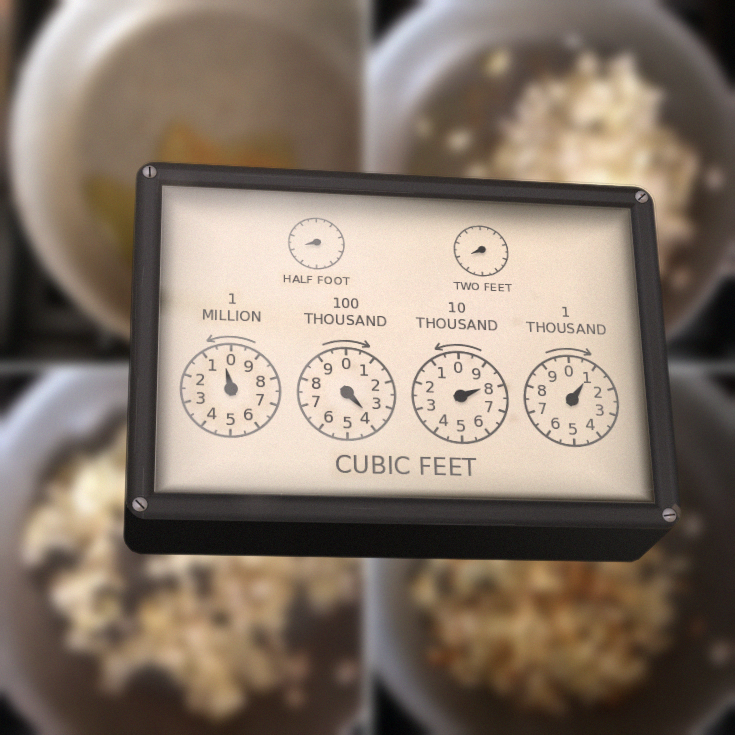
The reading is 38100 ft³
